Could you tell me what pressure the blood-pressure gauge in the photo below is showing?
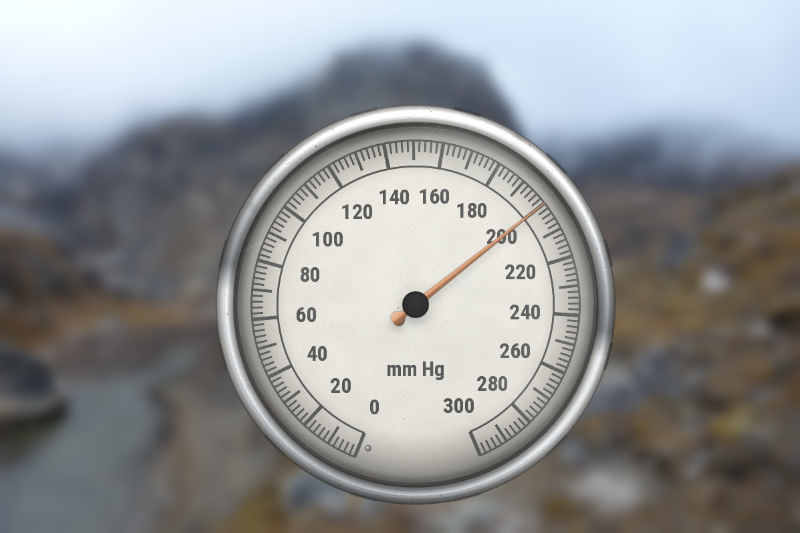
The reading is 200 mmHg
